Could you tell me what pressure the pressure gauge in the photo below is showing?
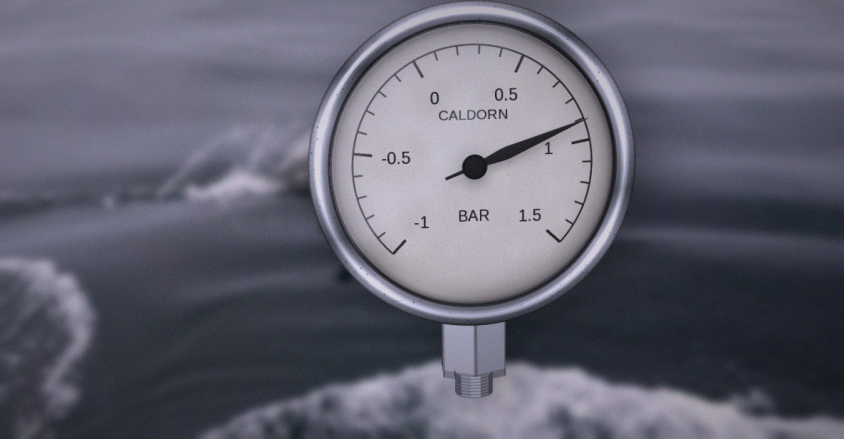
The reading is 0.9 bar
